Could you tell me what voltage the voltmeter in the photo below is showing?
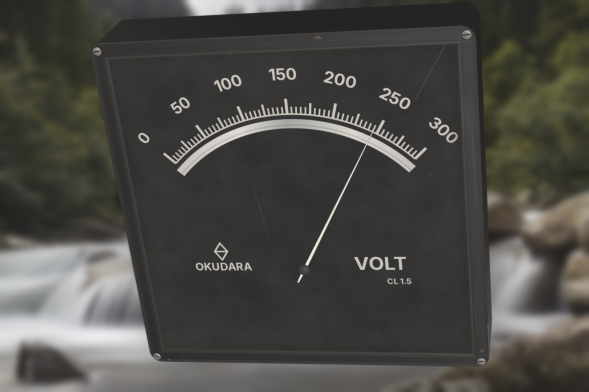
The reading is 245 V
